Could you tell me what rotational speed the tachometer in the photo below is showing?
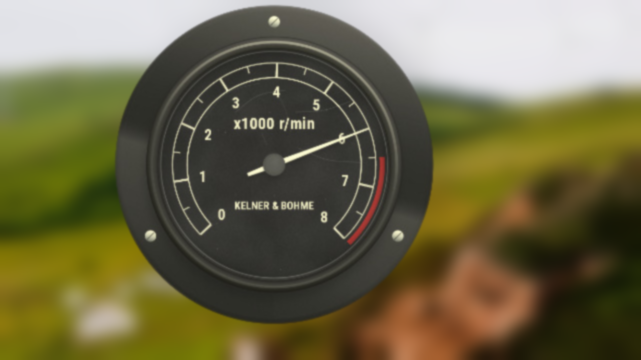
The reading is 6000 rpm
